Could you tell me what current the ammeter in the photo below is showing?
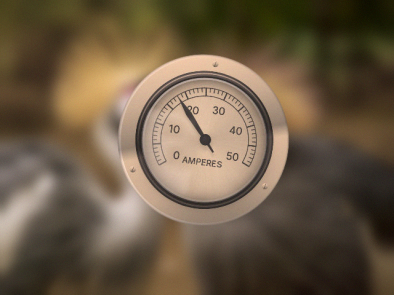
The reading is 18 A
